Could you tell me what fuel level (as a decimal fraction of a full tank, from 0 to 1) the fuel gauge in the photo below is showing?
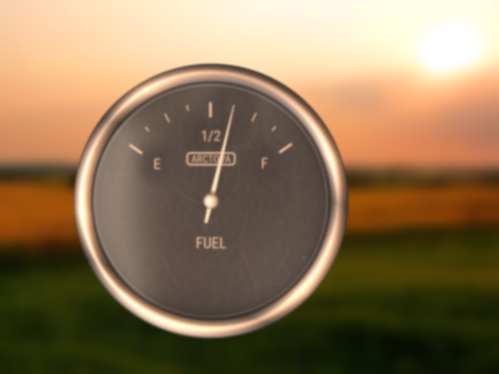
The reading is 0.625
